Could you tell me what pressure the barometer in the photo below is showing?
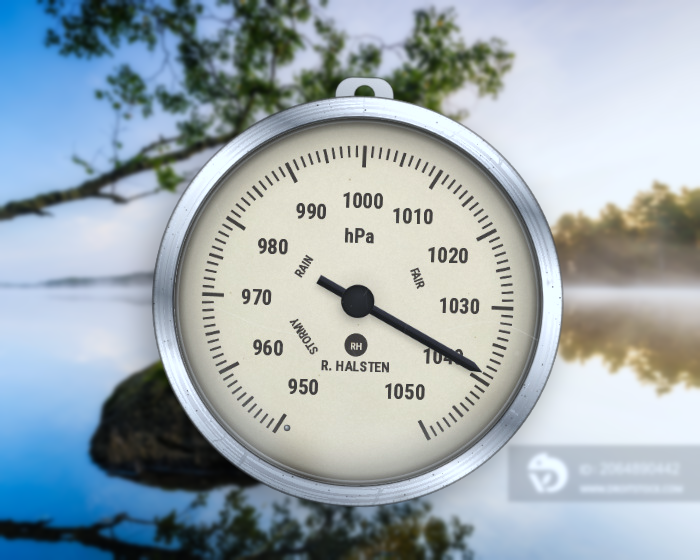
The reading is 1039 hPa
